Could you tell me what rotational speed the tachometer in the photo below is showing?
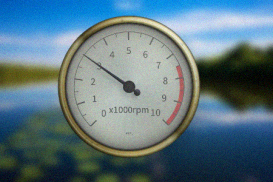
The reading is 3000 rpm
